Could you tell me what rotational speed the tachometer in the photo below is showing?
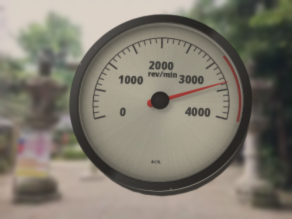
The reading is 3400 rpm
